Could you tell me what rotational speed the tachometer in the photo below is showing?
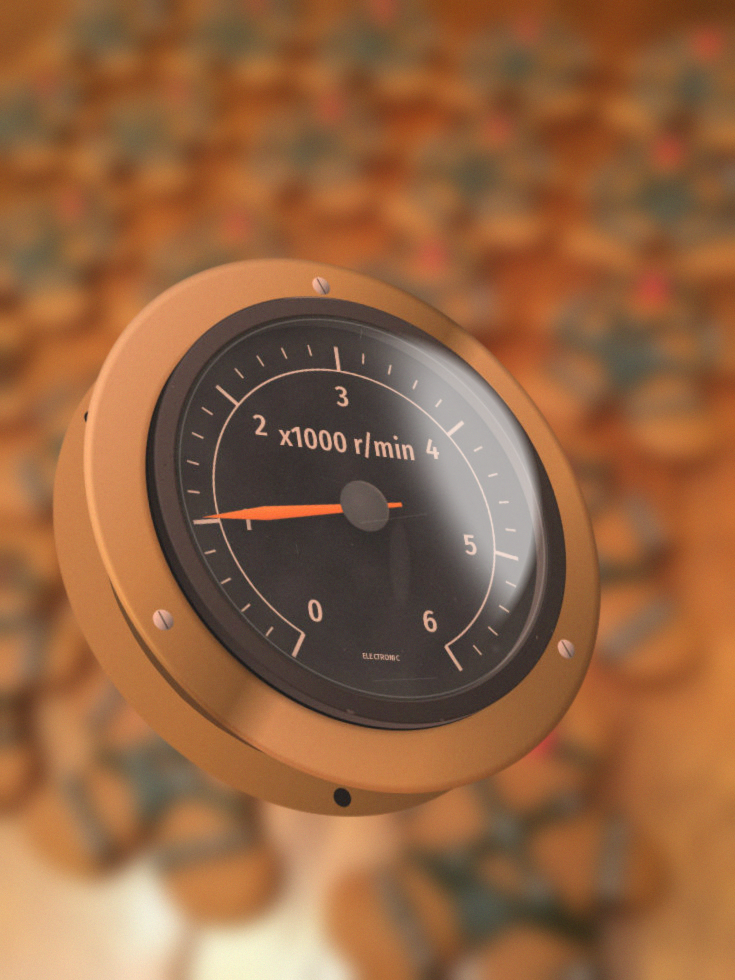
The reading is 1000 rpm
